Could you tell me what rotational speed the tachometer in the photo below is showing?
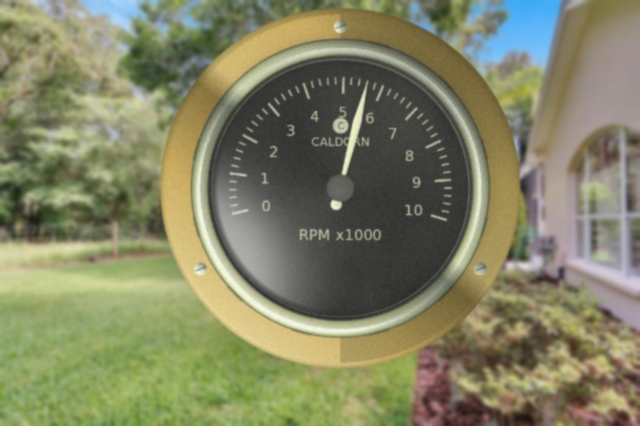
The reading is 5600 rpm
